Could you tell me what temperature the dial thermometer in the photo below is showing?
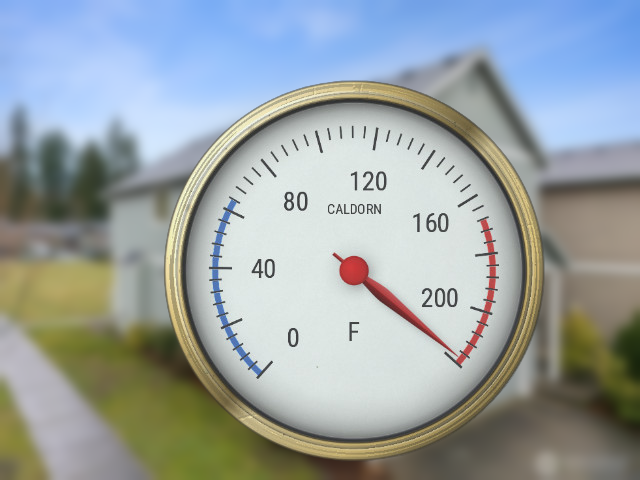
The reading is 218 °F
